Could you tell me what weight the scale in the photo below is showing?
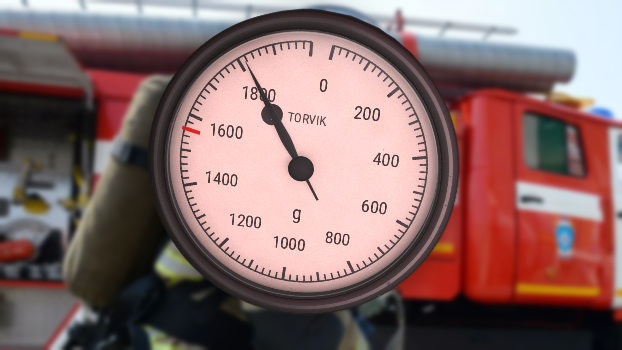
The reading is 1820 g
